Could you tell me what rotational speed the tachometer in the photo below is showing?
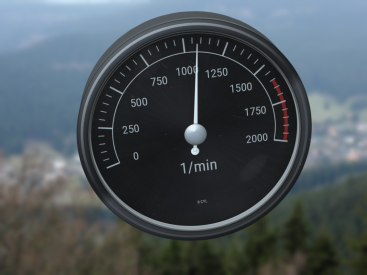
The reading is 1075 rpm
